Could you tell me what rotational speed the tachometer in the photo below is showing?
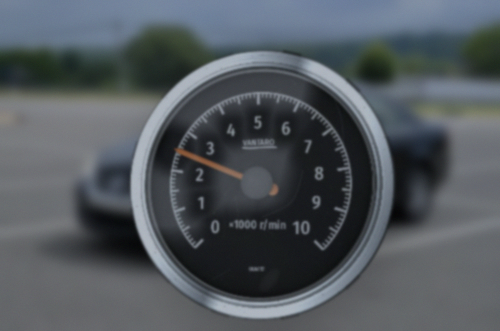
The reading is 2500 rpm
